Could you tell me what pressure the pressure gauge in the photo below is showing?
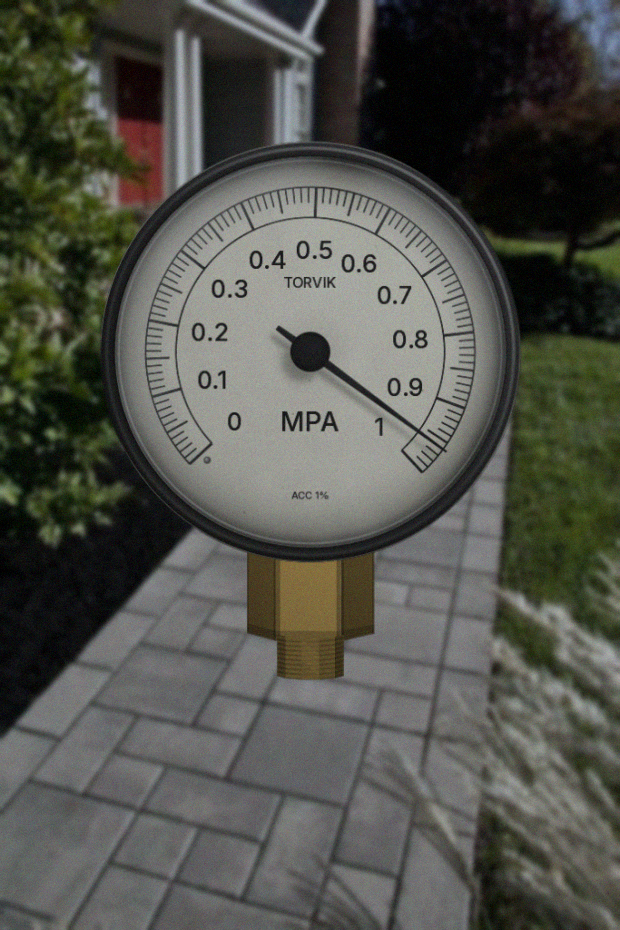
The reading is 0.96 MPa
